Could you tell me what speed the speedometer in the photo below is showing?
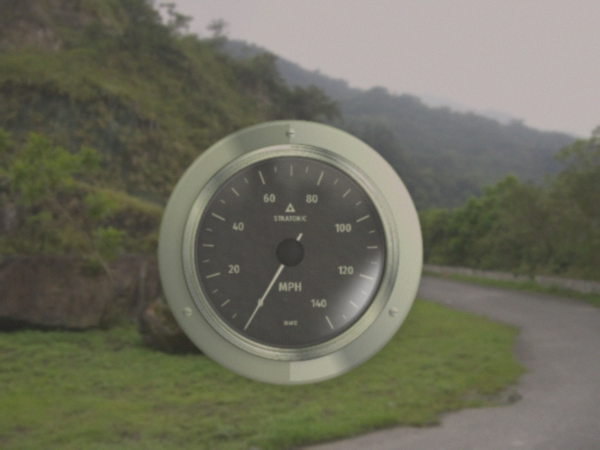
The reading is 0 mph
